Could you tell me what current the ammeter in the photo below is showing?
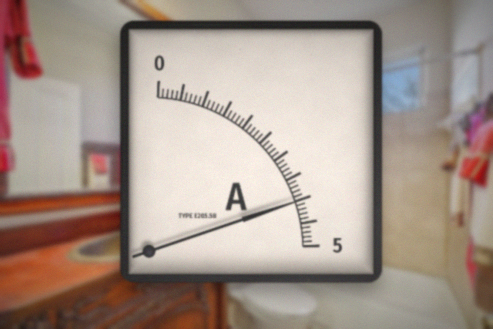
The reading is 4 A
